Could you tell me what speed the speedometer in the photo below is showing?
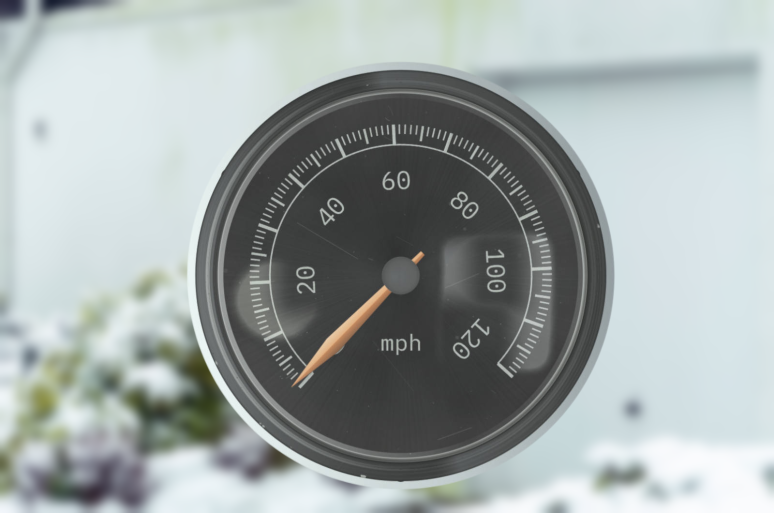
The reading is 1 mph
